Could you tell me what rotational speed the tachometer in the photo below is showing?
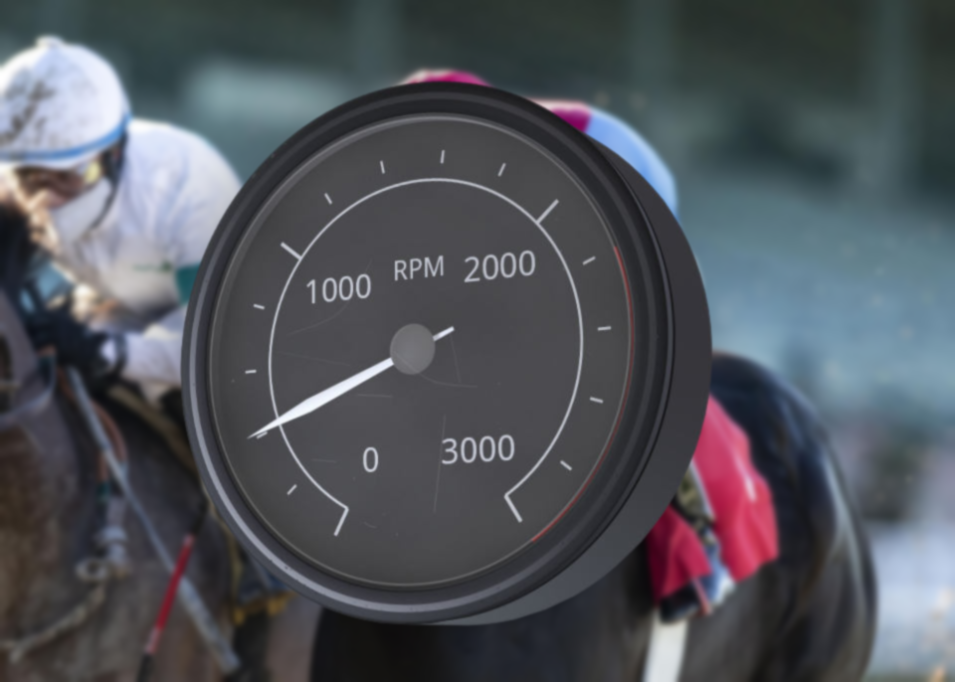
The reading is 400 rpm
